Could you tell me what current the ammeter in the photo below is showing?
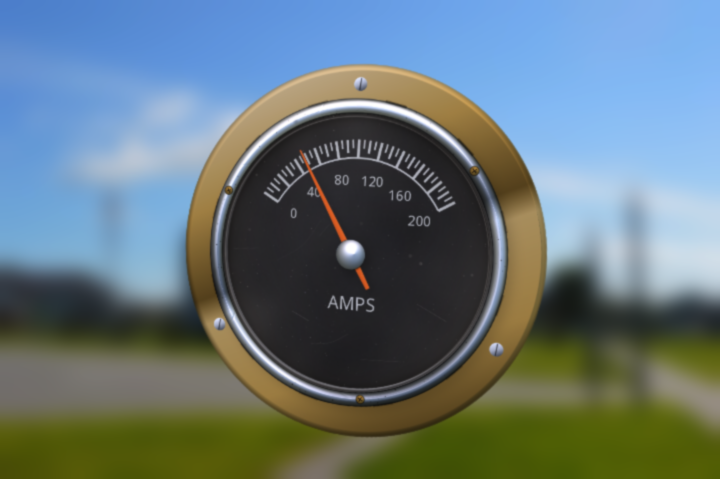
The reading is 50 A
